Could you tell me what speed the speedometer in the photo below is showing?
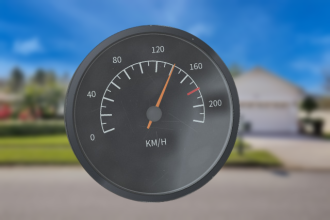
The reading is 140 km/h
